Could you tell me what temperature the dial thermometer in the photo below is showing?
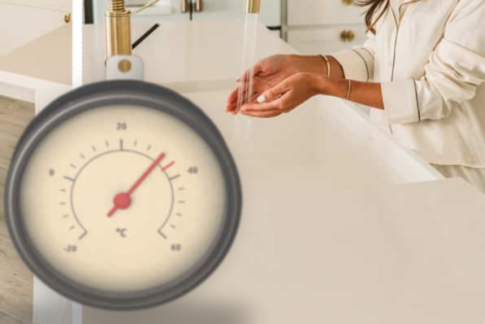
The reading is 32 °C
